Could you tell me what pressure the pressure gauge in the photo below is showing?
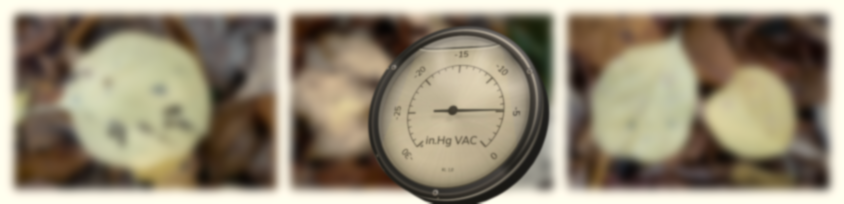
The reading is -5 inHg
